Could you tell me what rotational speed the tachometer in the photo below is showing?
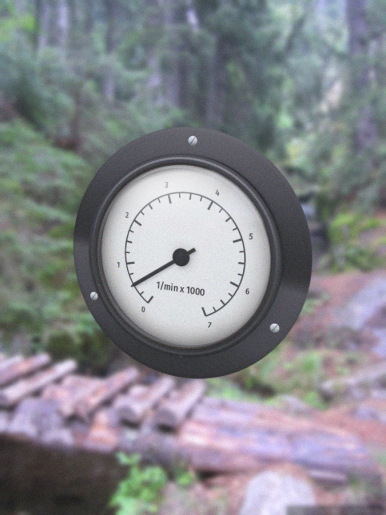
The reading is 500 rpm
